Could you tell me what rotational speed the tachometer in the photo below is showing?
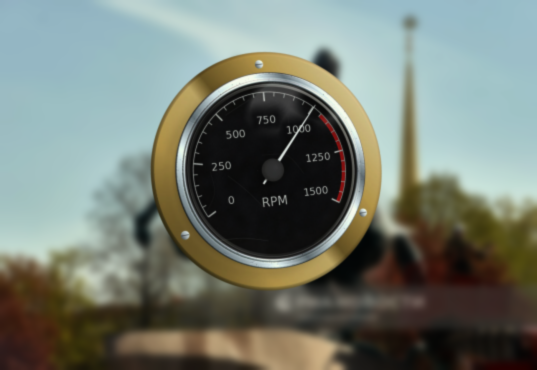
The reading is 1000 rpm
